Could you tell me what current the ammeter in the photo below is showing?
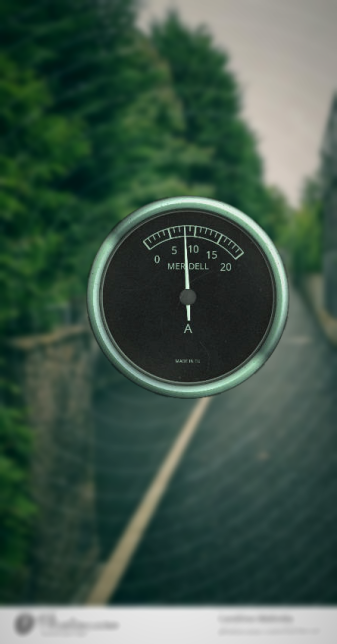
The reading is 8 A
